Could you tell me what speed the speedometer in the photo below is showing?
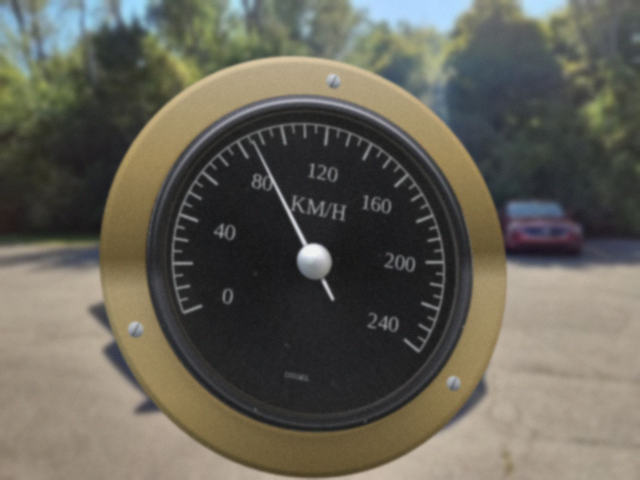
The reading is 85 km/h
